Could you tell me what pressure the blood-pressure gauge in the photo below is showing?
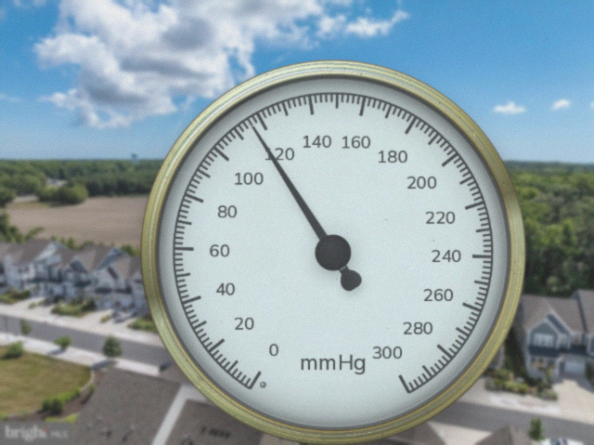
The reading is 116 mmHg
